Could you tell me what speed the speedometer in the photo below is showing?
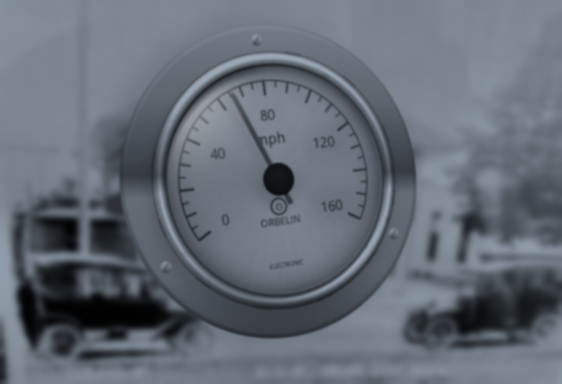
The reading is 65 mph
